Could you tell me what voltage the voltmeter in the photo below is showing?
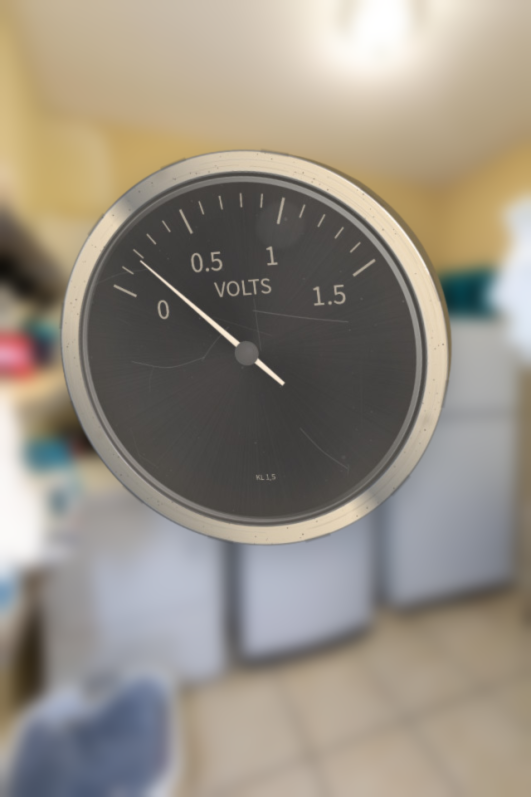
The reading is 0.2 V
